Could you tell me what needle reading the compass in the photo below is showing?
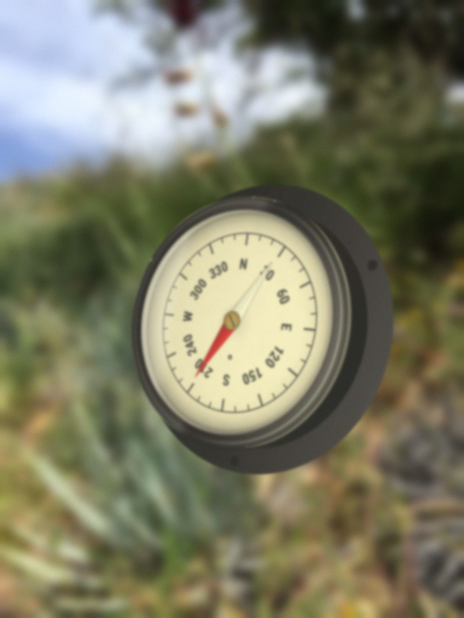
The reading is 210 °
